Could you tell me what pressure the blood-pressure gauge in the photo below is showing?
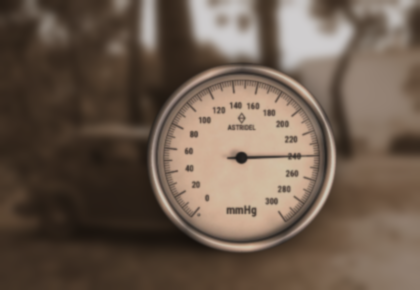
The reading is 240 mmHg
